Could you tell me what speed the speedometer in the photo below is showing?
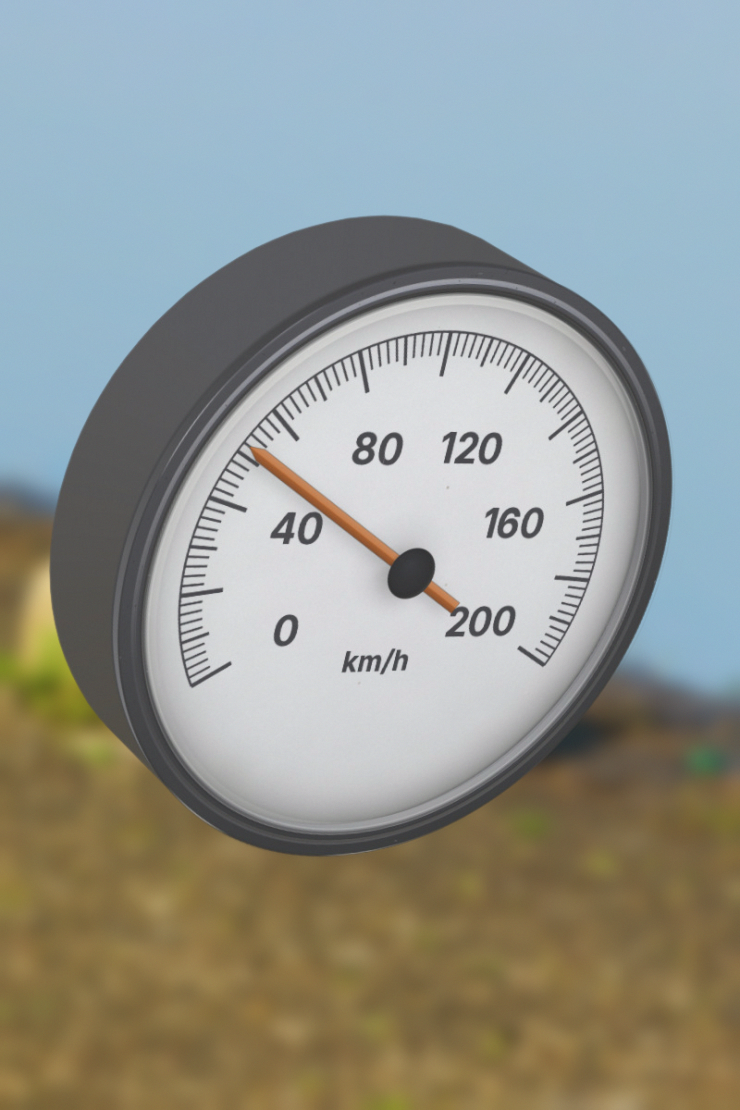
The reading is 52 km/h
